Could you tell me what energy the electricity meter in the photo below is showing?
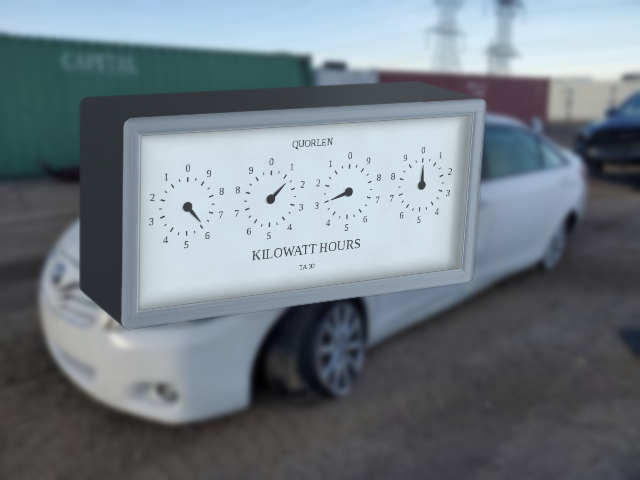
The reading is 6130 kWh
